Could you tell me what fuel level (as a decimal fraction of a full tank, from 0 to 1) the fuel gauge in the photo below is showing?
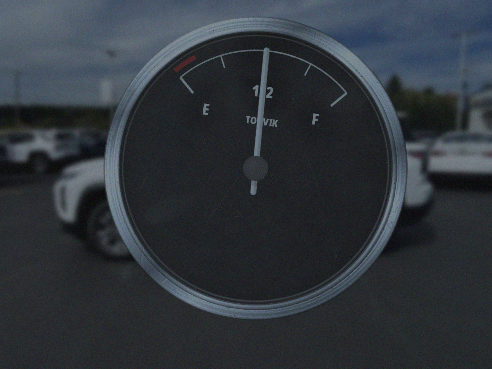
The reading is 0.5
